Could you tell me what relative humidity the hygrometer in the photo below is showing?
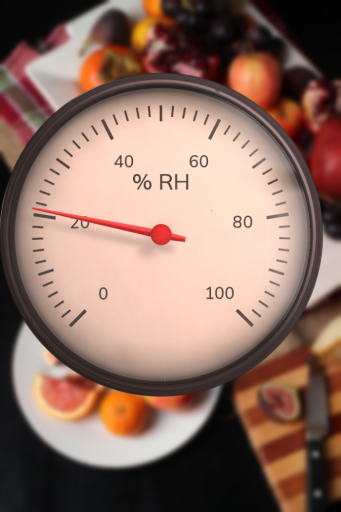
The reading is 21 %
